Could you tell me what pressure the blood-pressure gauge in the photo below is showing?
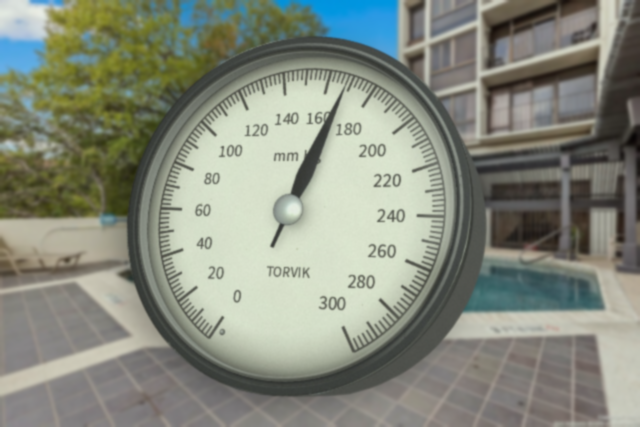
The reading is 170 mmHg
